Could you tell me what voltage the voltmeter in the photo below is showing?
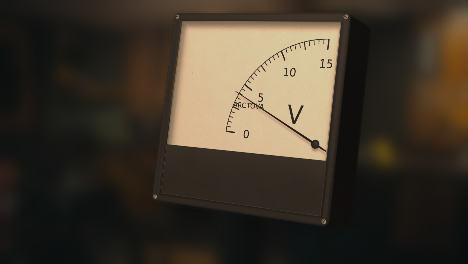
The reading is 4 V
